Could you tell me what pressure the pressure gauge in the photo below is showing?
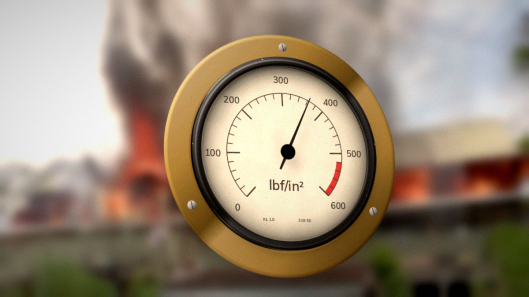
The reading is 360 psi
